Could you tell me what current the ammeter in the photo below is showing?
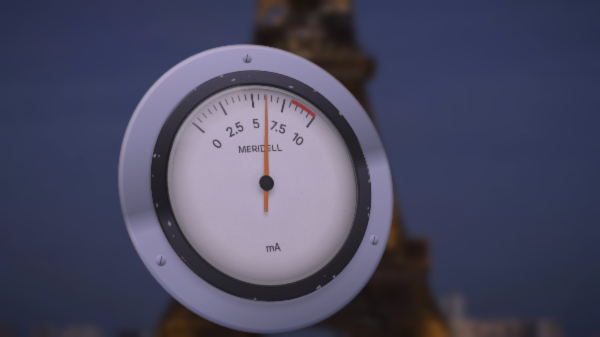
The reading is 6 mA
